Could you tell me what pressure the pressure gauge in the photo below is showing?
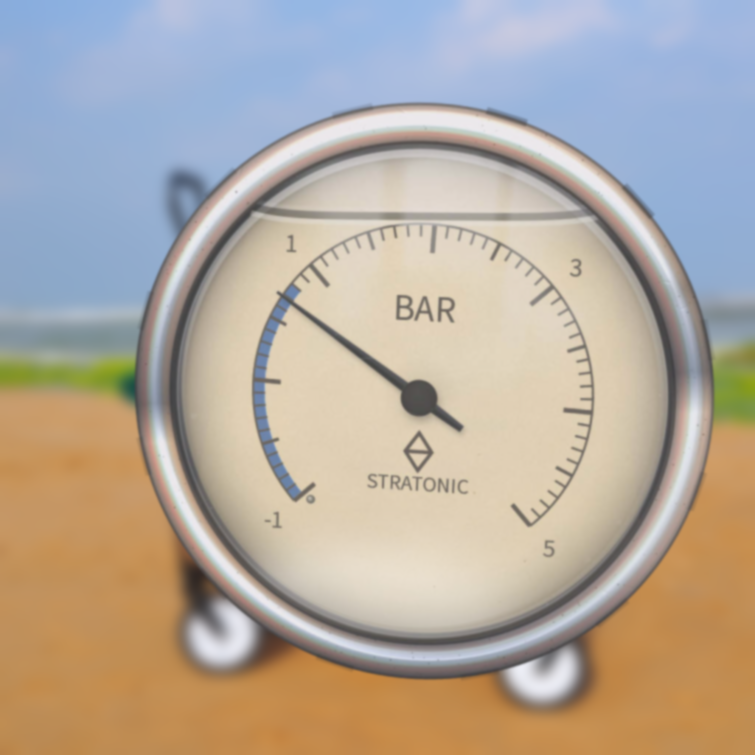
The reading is 0.7 bar
